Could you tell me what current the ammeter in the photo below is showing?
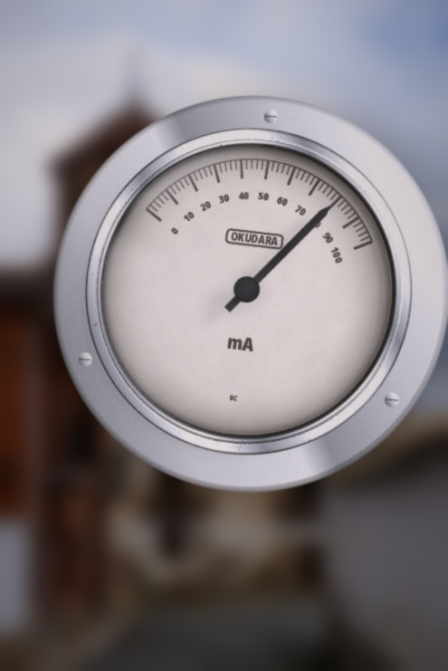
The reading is 80 mA
